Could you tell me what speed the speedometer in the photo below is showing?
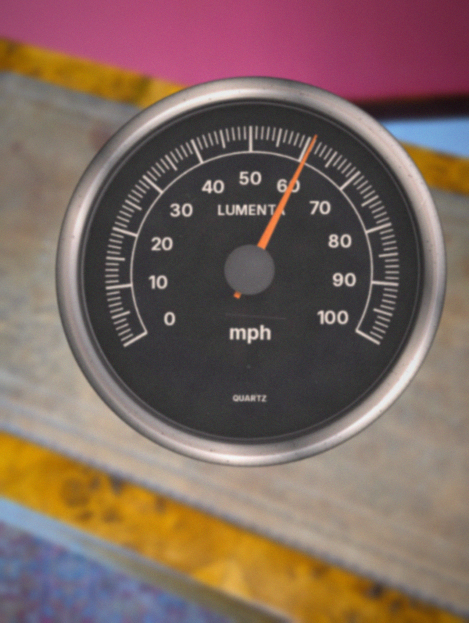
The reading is 61 mph
